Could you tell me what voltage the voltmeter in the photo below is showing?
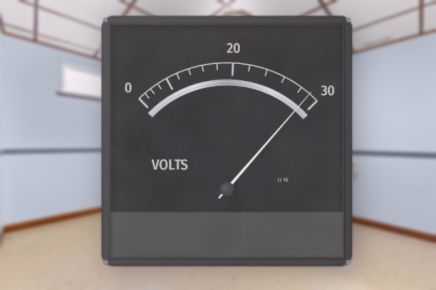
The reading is 29 V
